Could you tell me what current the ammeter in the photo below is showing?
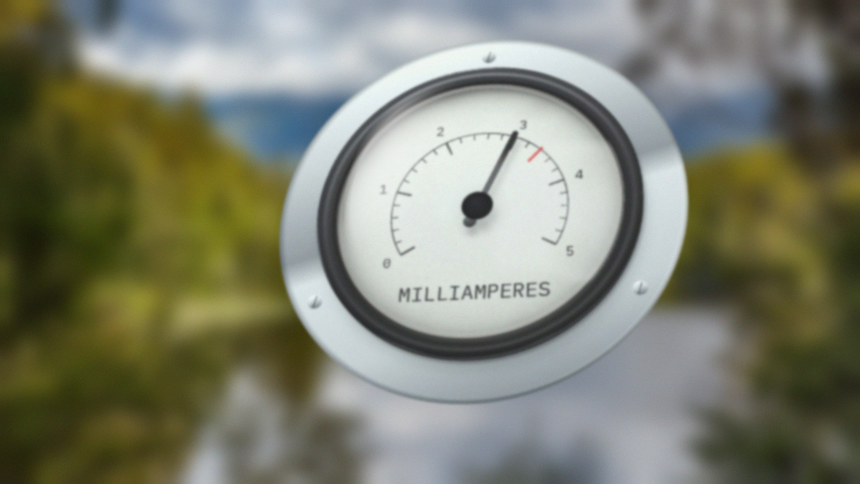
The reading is 3 mA
